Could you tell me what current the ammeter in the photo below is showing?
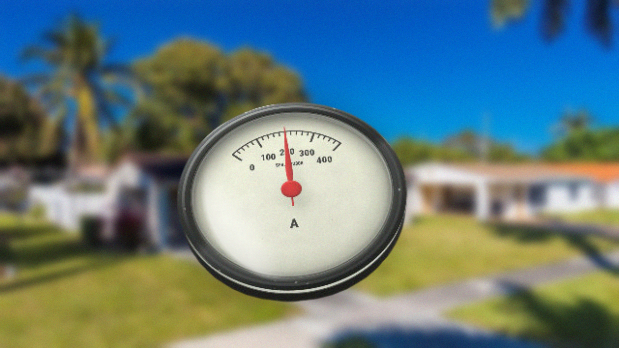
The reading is 200 A
